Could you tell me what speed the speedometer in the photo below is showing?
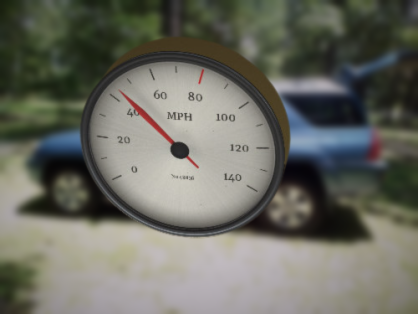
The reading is 45 mph
